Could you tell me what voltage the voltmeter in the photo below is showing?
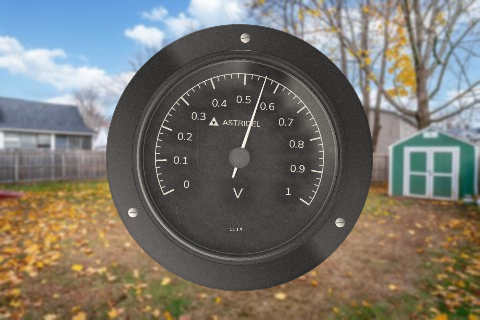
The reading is 0.56 V
